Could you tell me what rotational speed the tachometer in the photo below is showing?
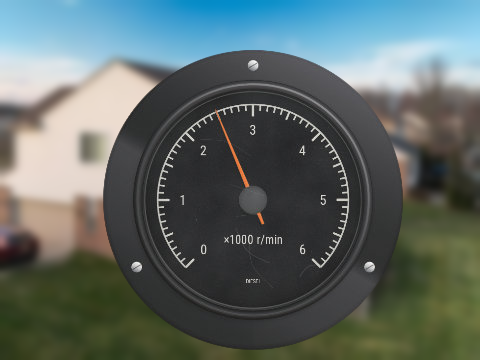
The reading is 2500 rpm
